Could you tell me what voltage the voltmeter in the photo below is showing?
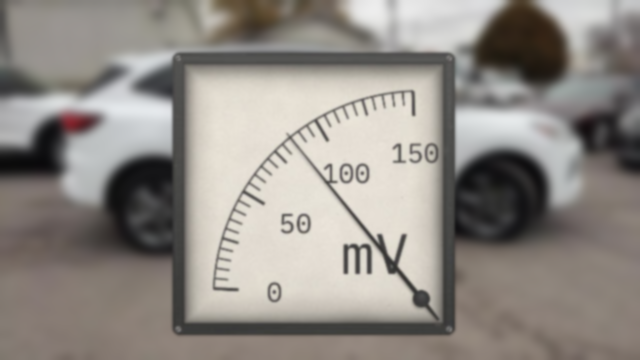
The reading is 85 mV
